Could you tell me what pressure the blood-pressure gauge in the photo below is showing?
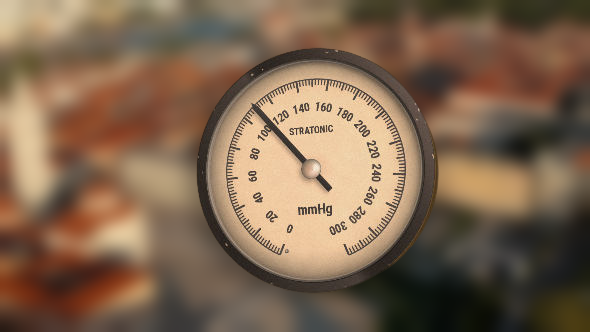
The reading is 110 mmHg
